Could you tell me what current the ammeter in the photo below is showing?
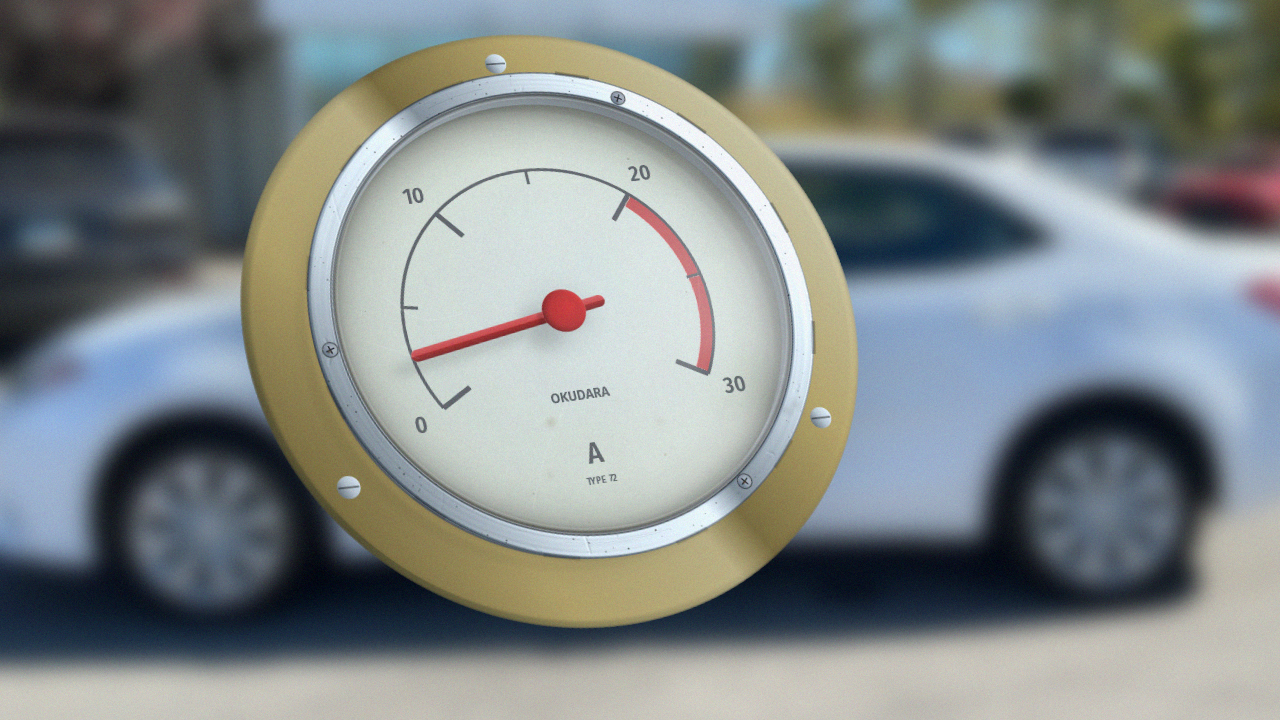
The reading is 2.5 A
